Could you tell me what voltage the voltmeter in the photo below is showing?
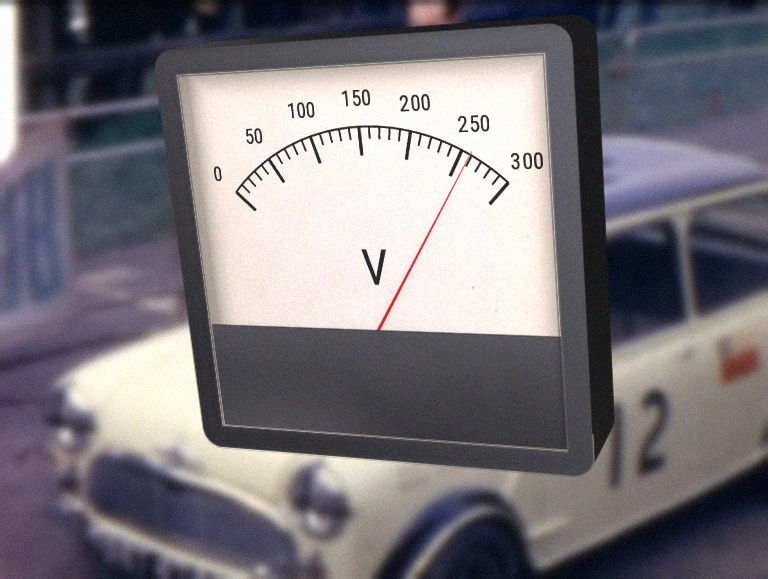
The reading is 260 V
